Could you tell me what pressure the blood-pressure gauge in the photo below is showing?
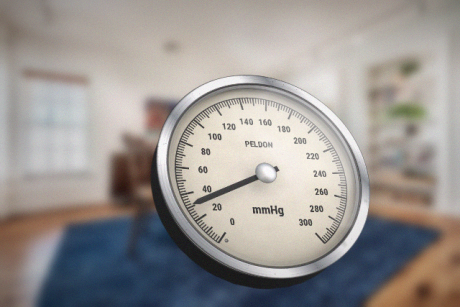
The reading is 30 mmHg
